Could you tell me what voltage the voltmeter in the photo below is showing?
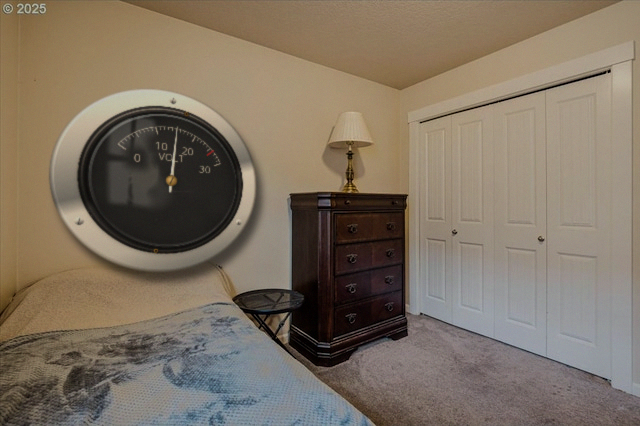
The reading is 15 V
